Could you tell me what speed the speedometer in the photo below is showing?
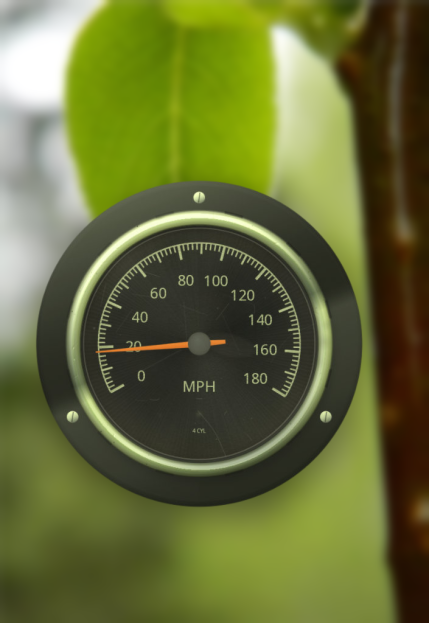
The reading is 18 mph
